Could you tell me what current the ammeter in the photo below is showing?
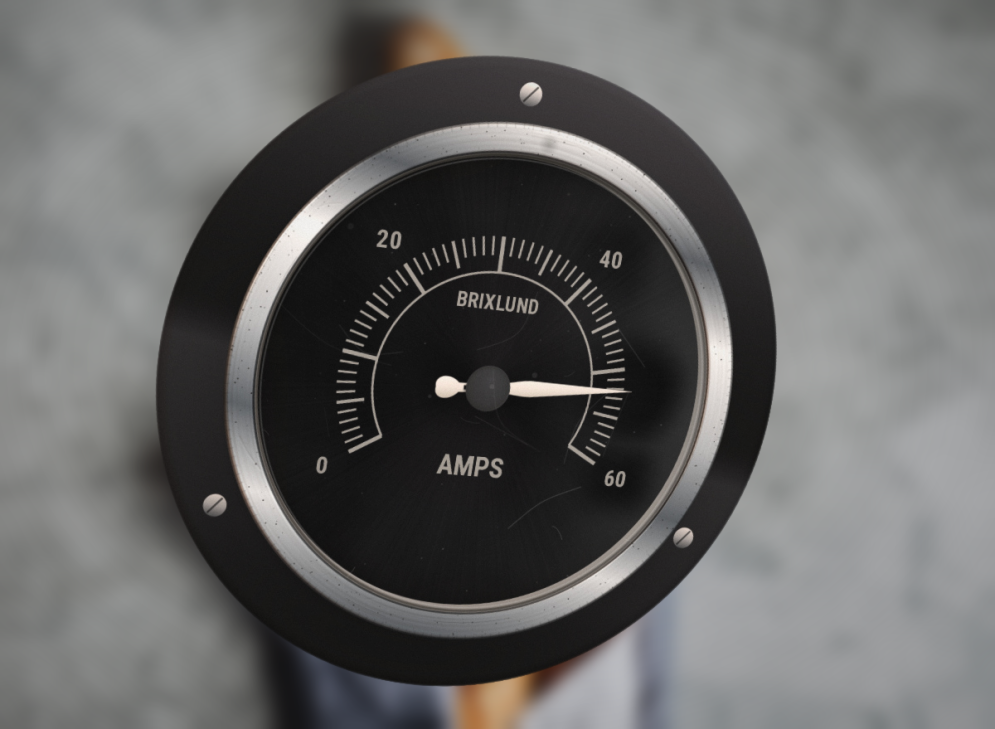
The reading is 52 A
